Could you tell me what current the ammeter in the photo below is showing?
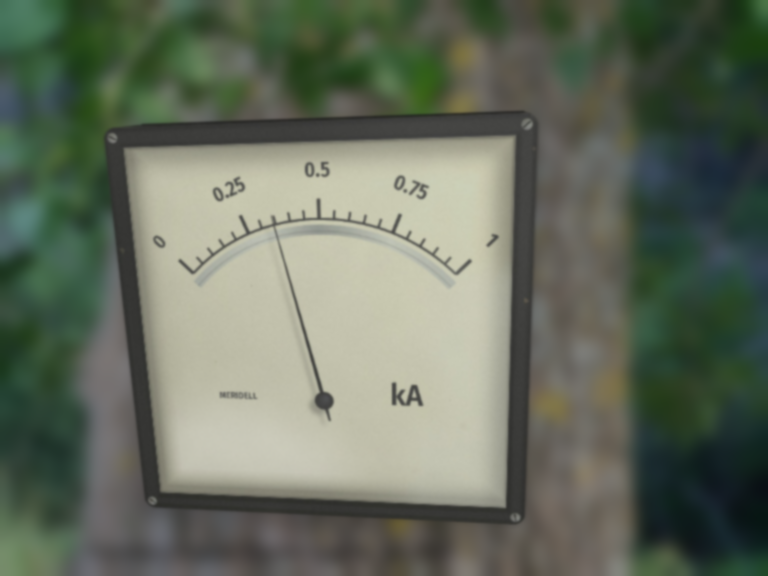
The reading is 0.35 kA
